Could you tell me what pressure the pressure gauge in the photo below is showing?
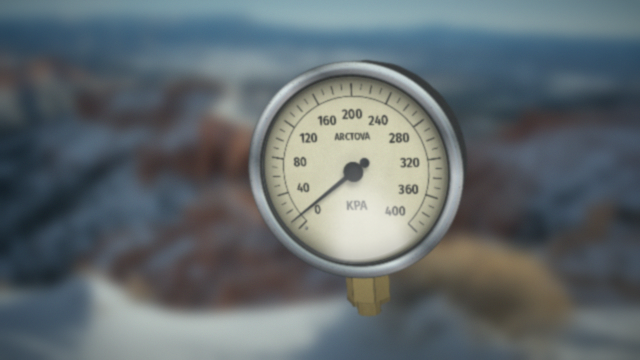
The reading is 10 kPa
